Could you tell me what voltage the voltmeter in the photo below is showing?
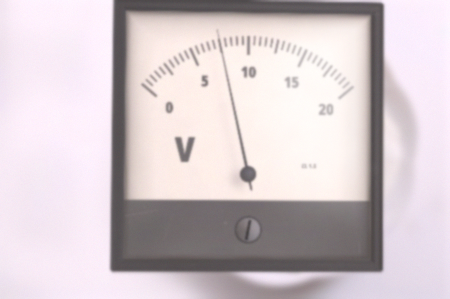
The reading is 7.5 V
